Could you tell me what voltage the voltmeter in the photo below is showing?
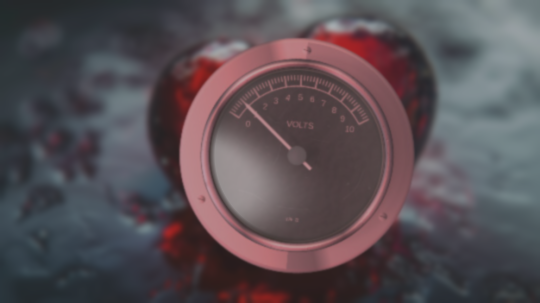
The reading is 1 V
